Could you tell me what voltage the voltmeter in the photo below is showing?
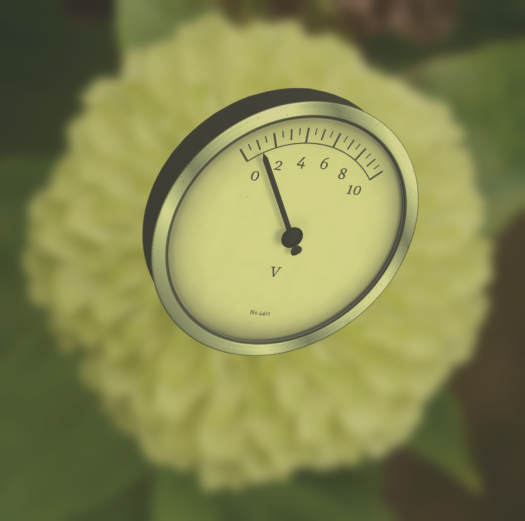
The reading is 1 V
